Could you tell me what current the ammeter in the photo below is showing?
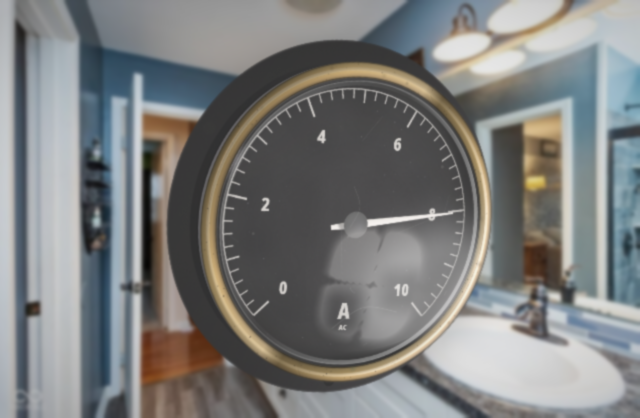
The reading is 8 A
